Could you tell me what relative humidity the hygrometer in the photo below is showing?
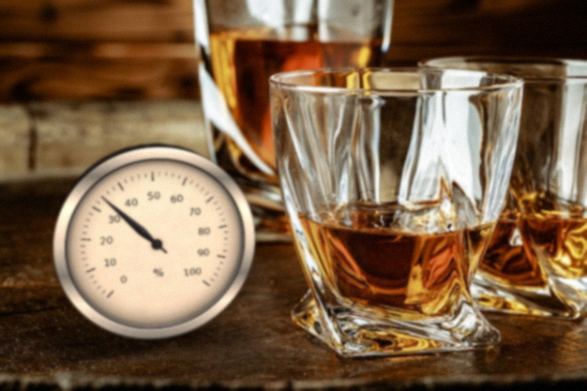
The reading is 34 %
